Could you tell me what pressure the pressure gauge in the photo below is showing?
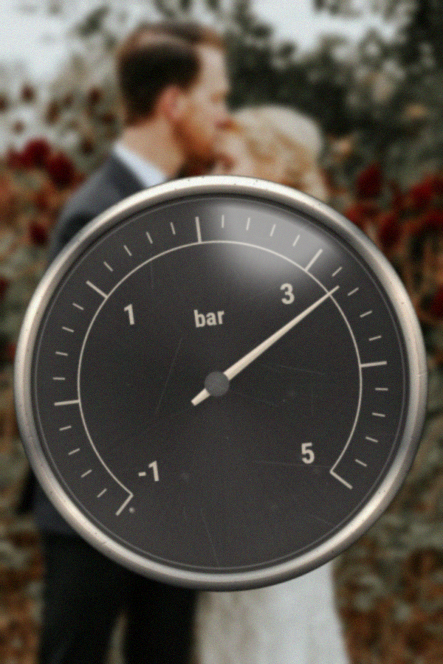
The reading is 3.3 bar
